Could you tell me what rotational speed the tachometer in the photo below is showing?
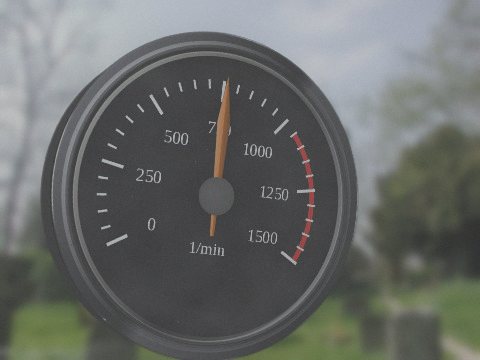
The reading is 750 rpm
